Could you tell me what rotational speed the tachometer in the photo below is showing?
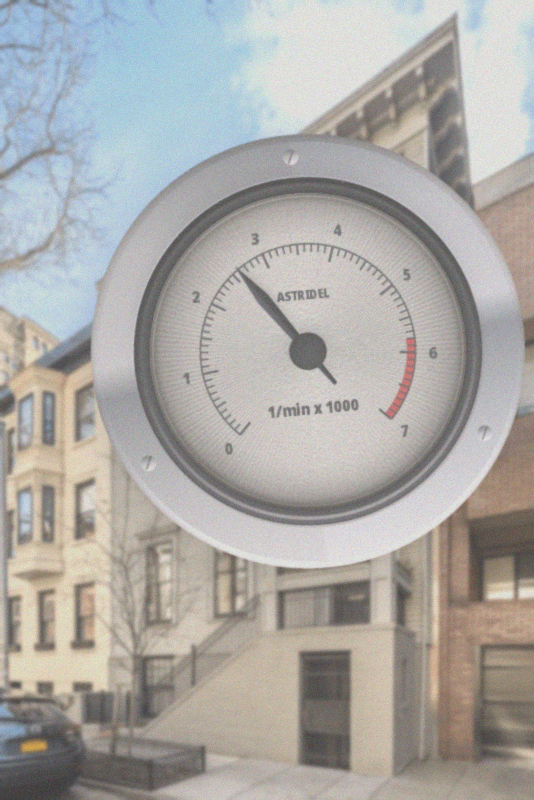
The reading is 2600 rpm
